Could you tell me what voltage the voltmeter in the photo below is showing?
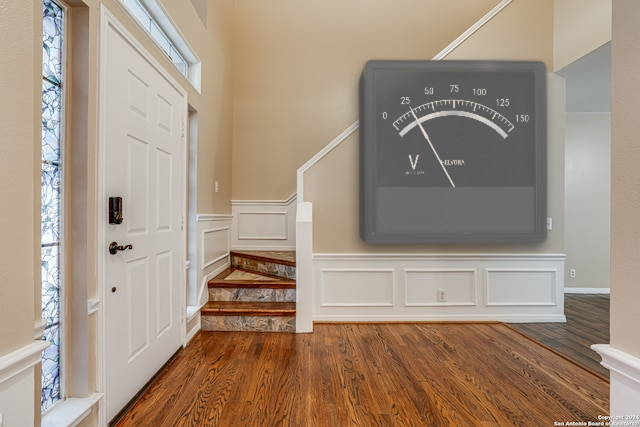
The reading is 25 V
